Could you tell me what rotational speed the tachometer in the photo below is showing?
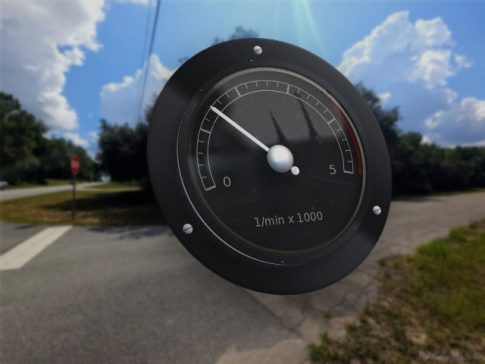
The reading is 1400 rpm
